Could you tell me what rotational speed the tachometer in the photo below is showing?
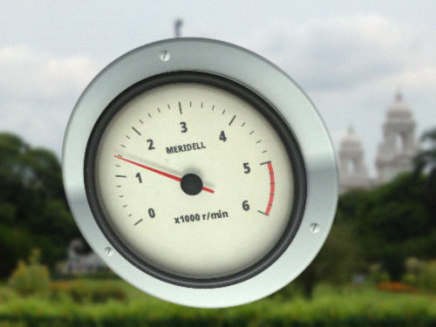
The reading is 1400 rpm
